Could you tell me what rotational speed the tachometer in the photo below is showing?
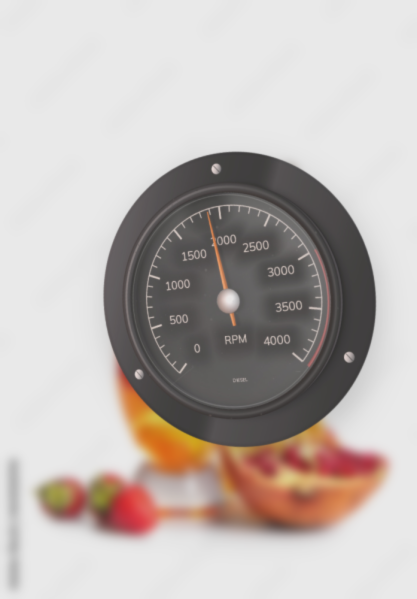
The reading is 1900 rpm
